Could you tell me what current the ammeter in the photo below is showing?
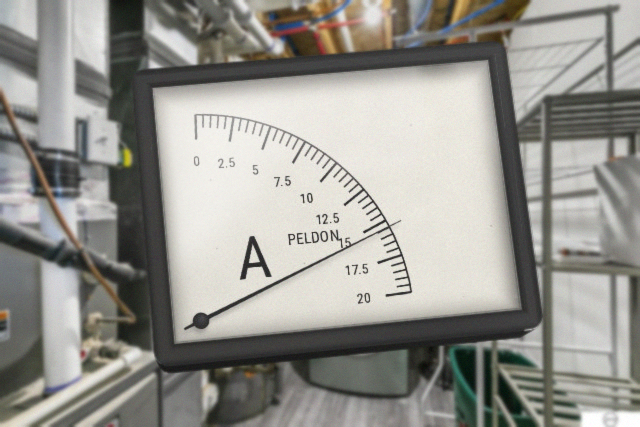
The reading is 15.5 A
